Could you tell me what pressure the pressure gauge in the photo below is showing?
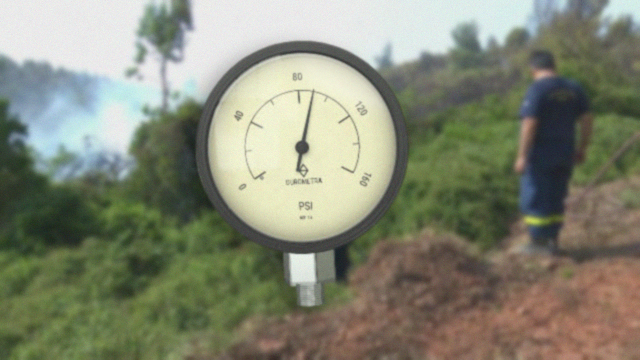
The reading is 90 psi
